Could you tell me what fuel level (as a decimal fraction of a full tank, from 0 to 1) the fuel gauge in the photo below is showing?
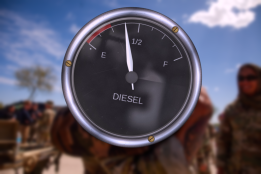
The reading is 0.375
